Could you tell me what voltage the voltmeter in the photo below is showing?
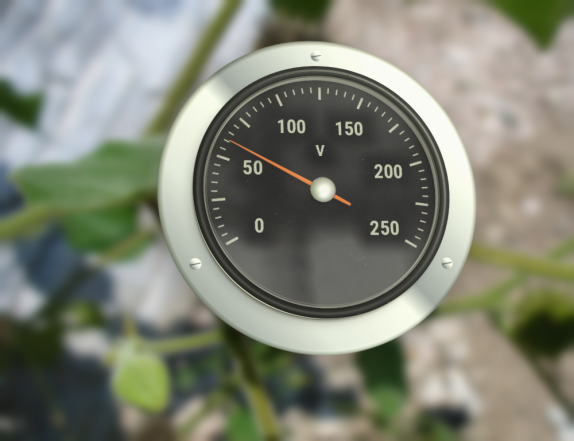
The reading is 60 V
